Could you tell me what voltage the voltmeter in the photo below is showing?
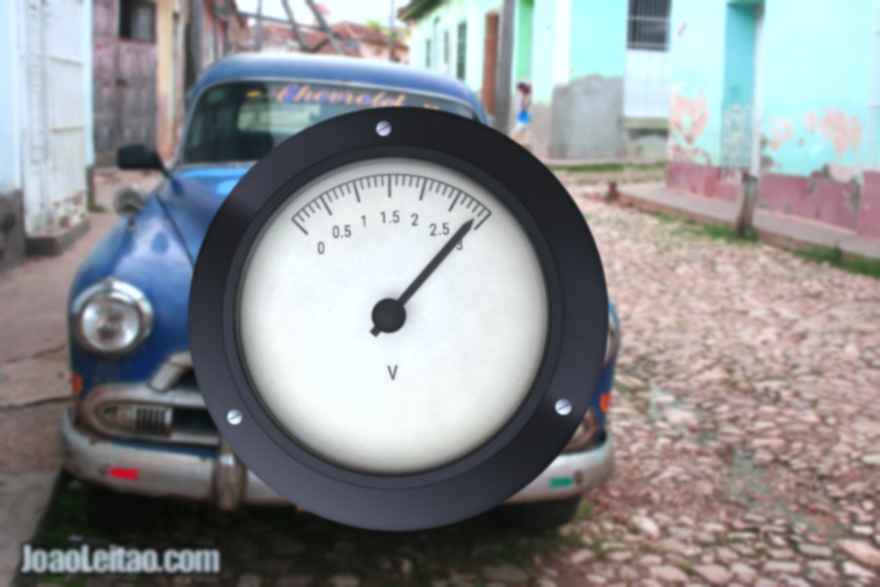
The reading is 2.9 V
